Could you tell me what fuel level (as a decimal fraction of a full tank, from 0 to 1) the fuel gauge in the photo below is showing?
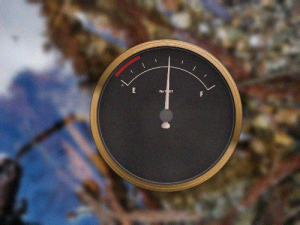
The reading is 0.5
